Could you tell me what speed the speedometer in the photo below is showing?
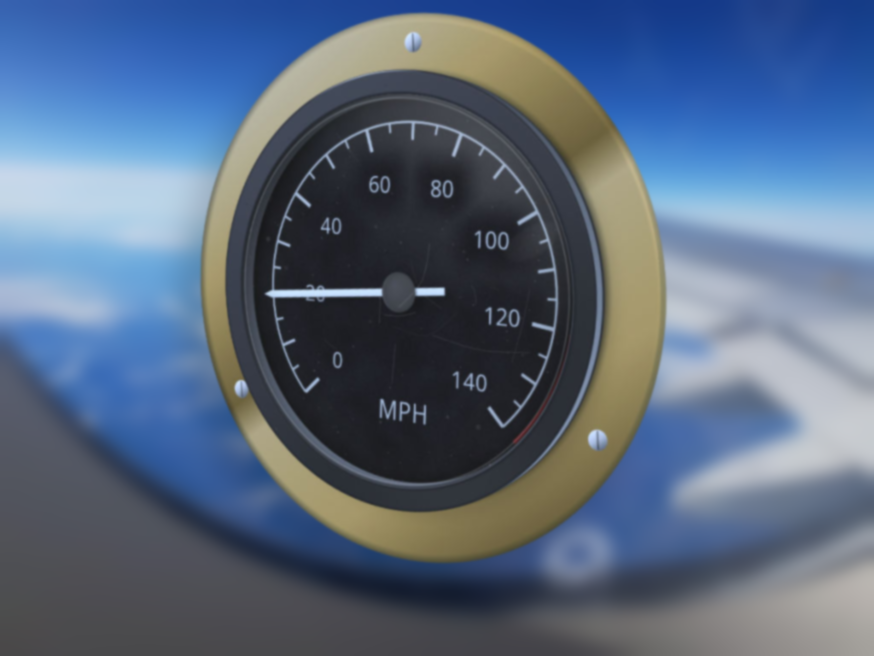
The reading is 20 mph
